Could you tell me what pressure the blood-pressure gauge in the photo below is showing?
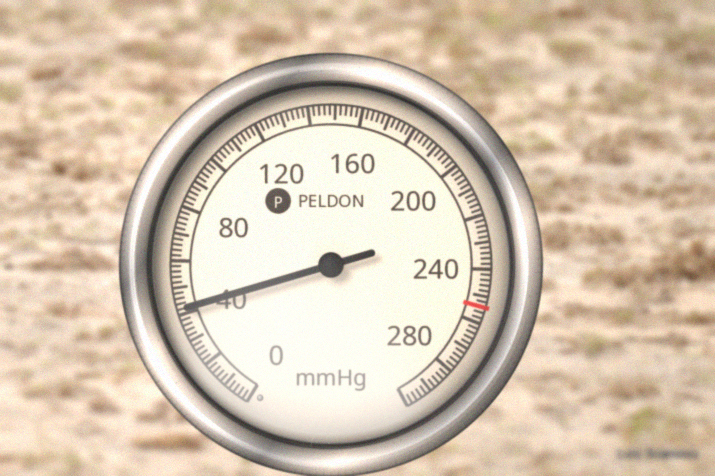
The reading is 42 mmHg
